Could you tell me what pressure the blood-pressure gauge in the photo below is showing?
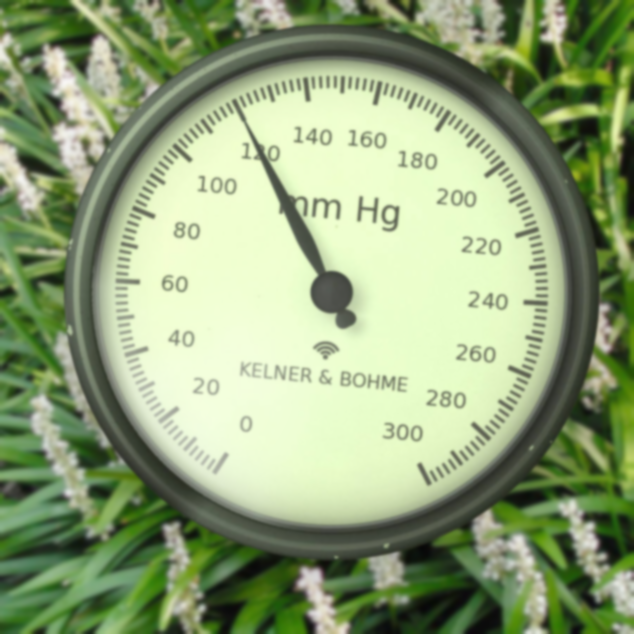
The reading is 120 mmHg
